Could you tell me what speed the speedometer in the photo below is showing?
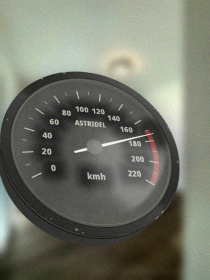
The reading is 175 km/h
